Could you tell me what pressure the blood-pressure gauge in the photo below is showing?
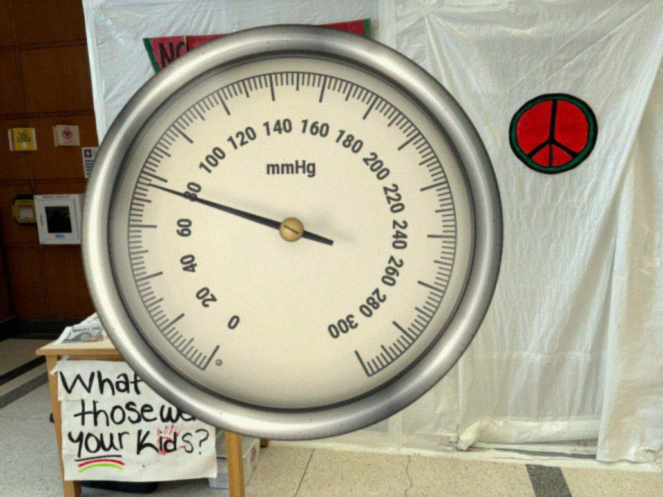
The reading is 76 mmHg
